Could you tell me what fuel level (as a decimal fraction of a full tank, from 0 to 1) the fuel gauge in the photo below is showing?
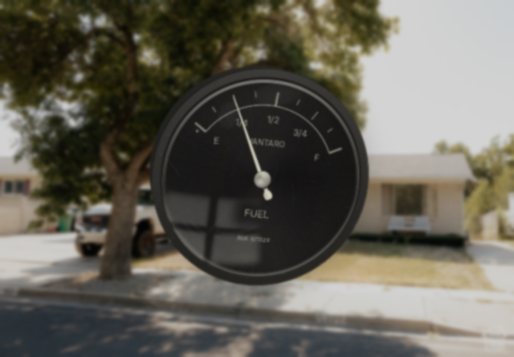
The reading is 0.25
